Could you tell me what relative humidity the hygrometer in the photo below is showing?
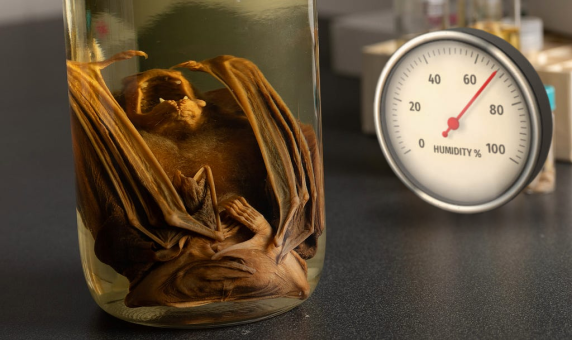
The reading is 68 %
